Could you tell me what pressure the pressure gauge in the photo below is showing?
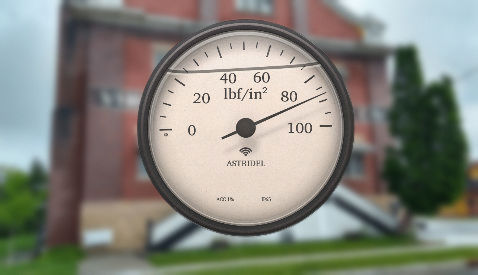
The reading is 87.5 psi
